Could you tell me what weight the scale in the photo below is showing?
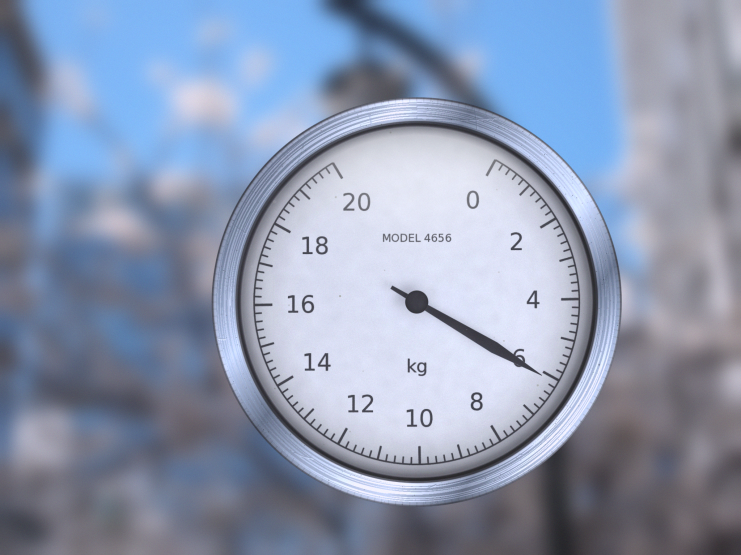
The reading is 6.1 kg
